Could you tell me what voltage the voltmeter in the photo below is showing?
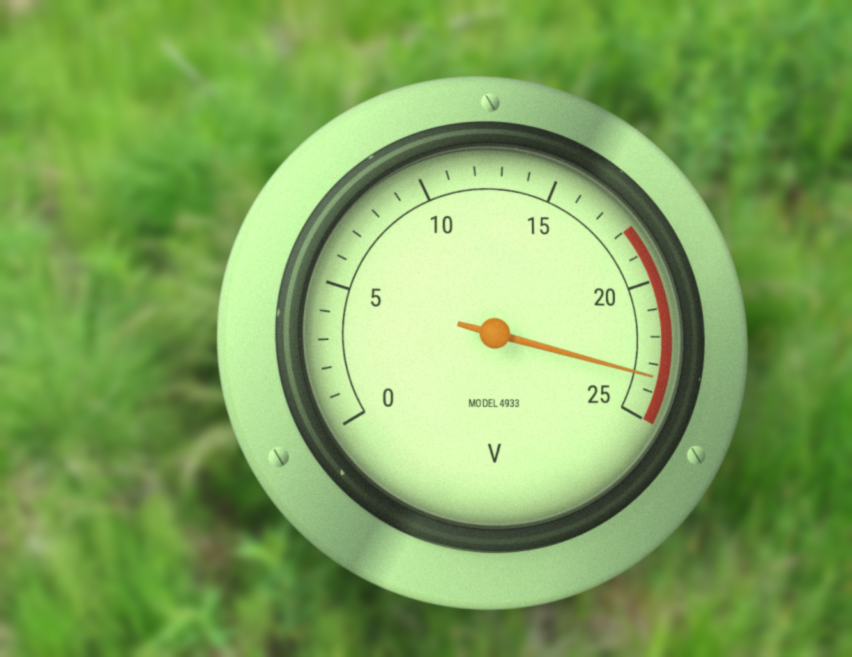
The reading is 23.5 V
